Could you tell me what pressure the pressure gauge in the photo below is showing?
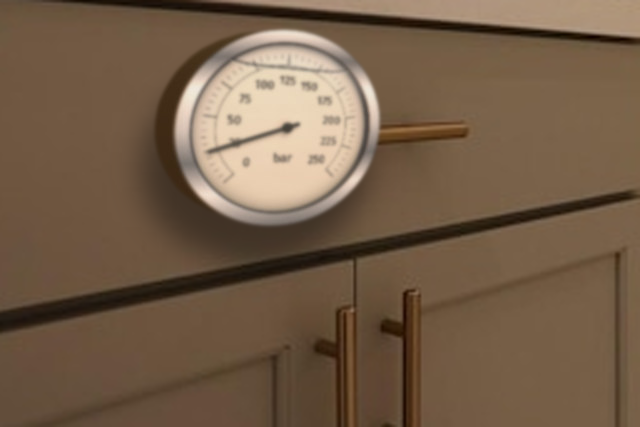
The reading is 25 bar
